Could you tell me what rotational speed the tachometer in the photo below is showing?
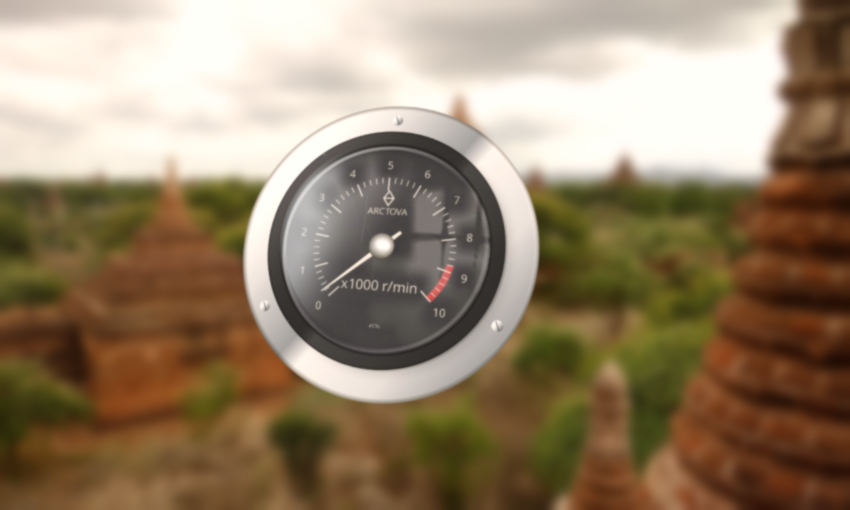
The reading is 200 rpm
